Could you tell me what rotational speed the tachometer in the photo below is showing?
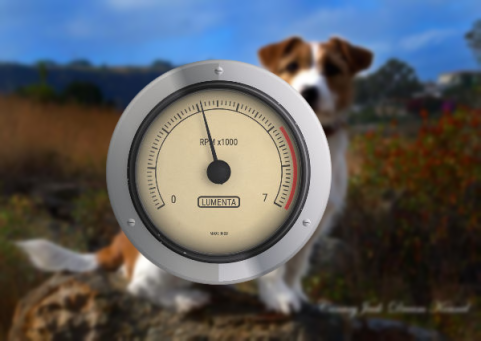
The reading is 3100 rpm
